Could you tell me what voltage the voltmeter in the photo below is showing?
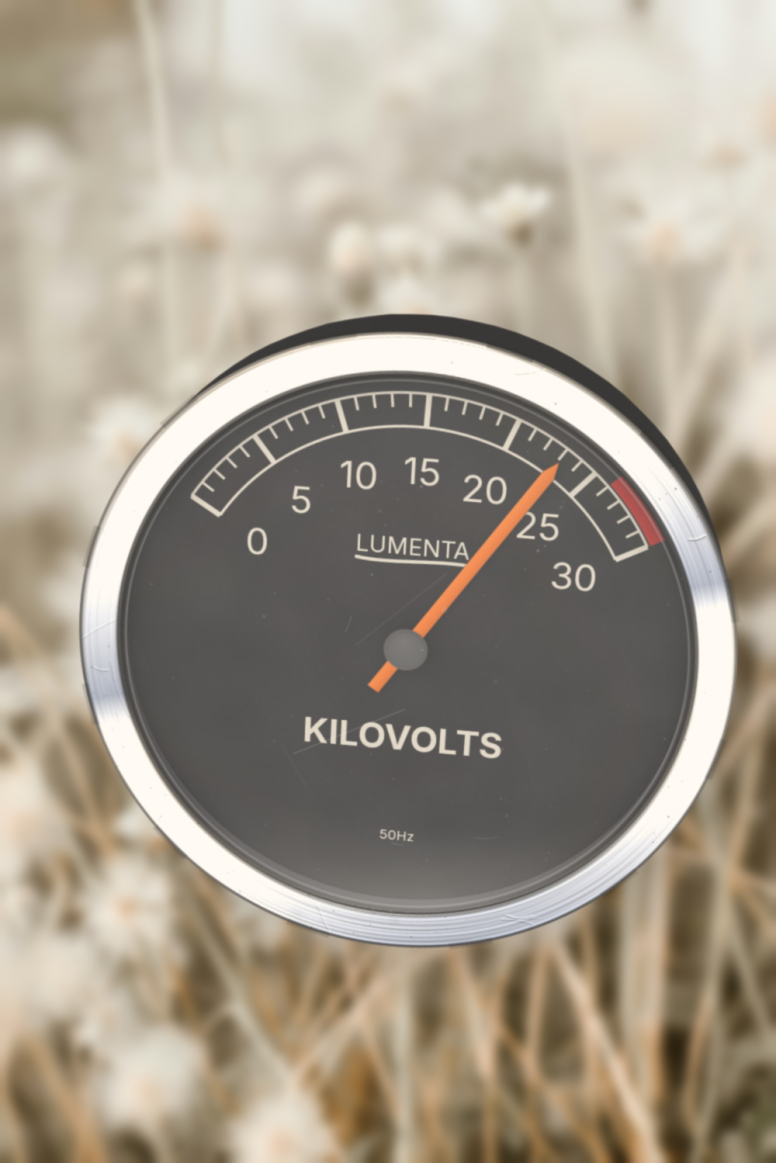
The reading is 23 kV
